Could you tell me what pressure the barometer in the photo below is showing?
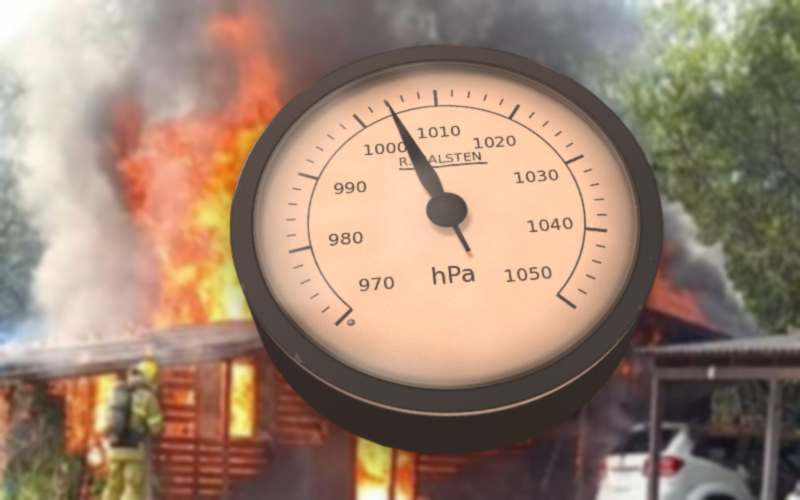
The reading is 1004 hPa
